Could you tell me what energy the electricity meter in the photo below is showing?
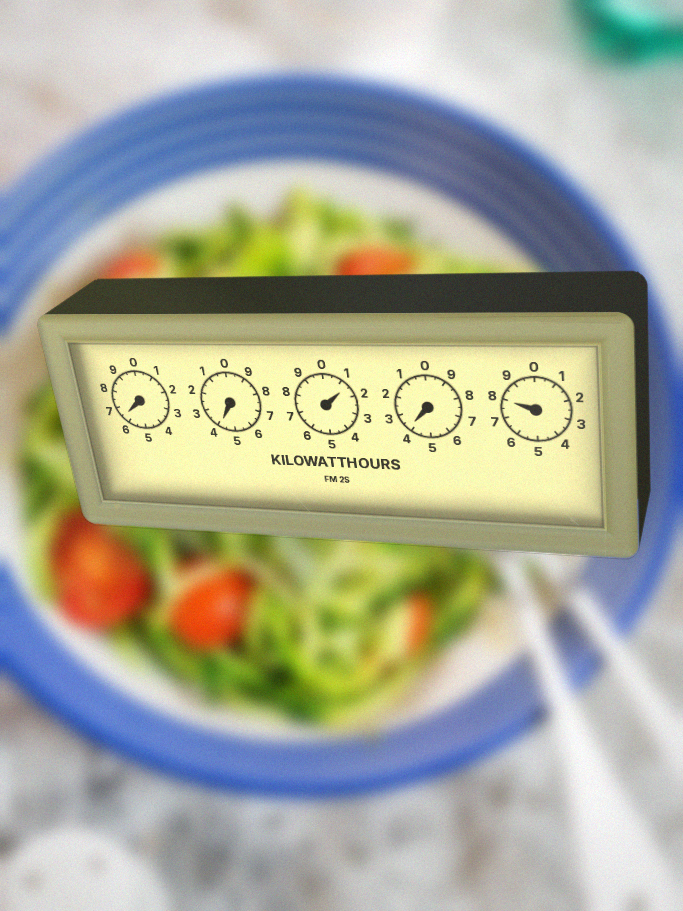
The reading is 64138 kWh
